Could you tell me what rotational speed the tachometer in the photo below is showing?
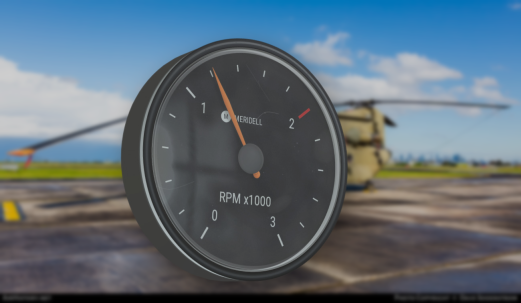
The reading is 1200 rpm
